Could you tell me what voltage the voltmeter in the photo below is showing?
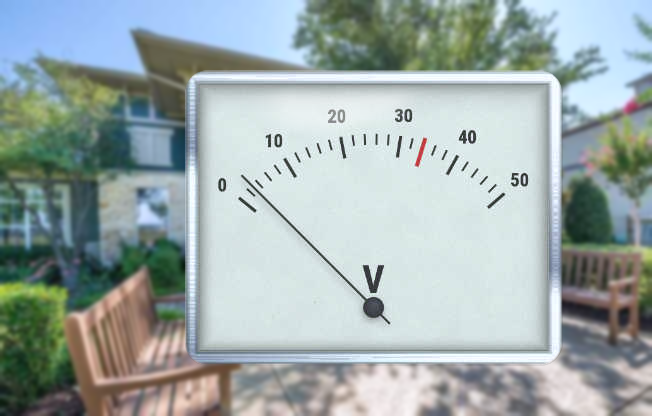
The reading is 3 V
